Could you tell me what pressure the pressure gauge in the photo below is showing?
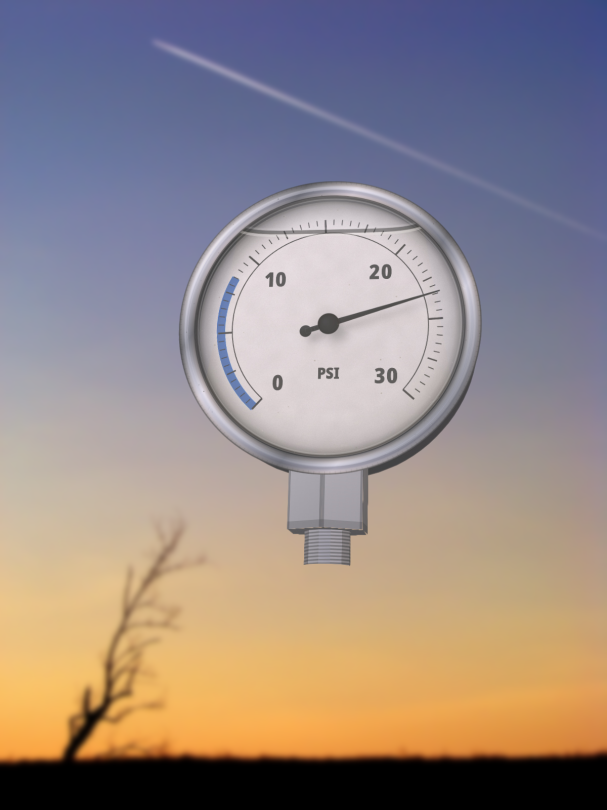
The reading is 23.5 psi
